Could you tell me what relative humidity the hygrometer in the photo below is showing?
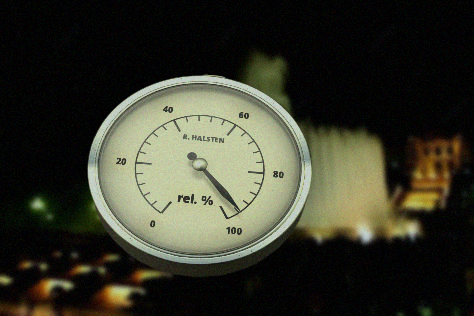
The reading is 96 %
